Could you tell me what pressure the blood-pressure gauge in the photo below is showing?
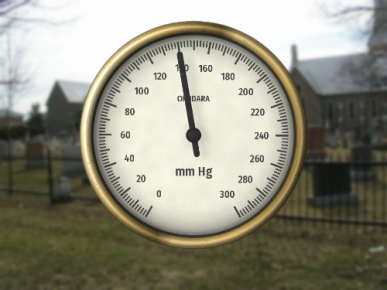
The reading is 140 mmHg
